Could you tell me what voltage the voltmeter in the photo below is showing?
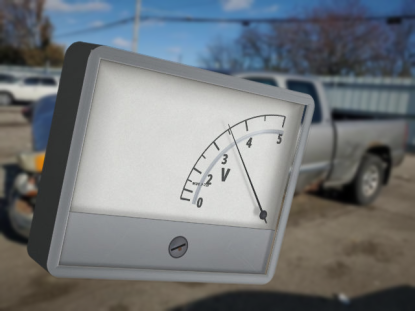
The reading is 3.5 V
